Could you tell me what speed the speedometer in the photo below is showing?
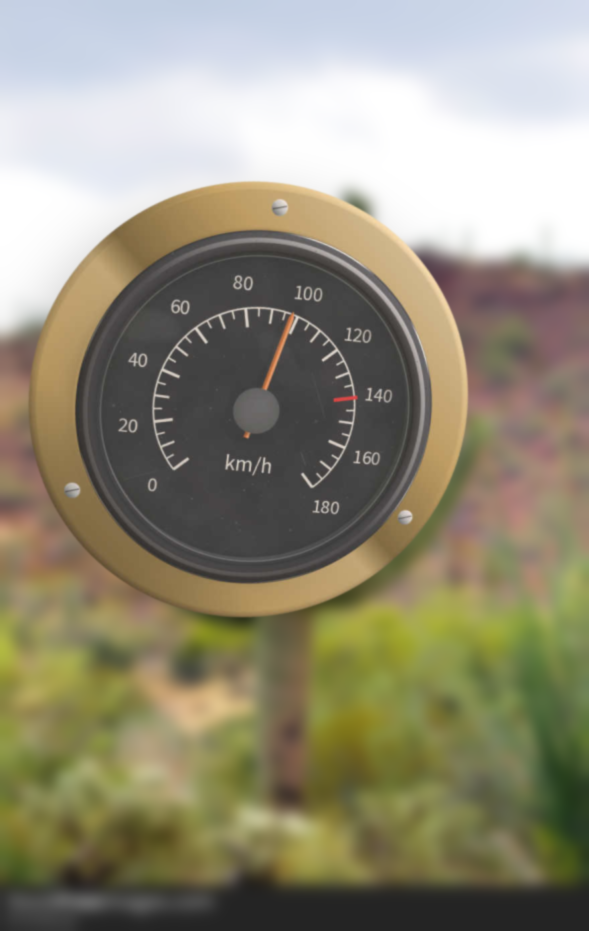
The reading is 97.5 km/h
